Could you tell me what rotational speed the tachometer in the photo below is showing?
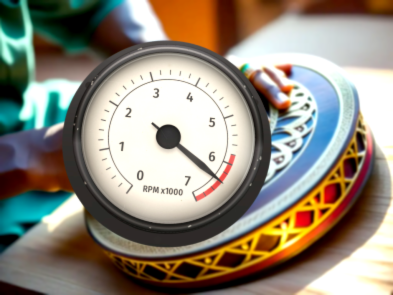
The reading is 6400 rpm
